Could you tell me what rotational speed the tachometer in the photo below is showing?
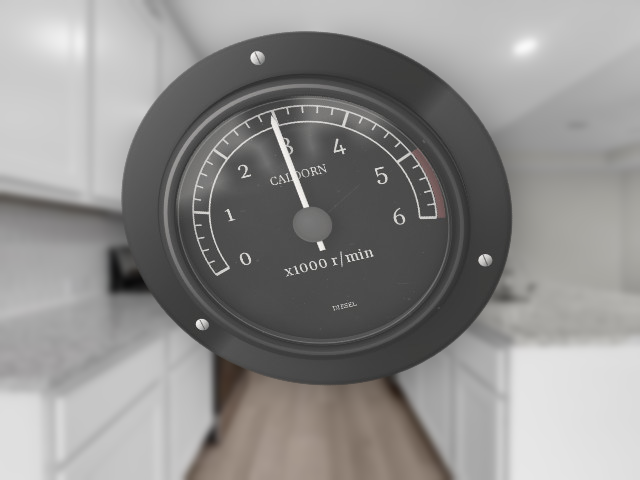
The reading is 3000 rpm
